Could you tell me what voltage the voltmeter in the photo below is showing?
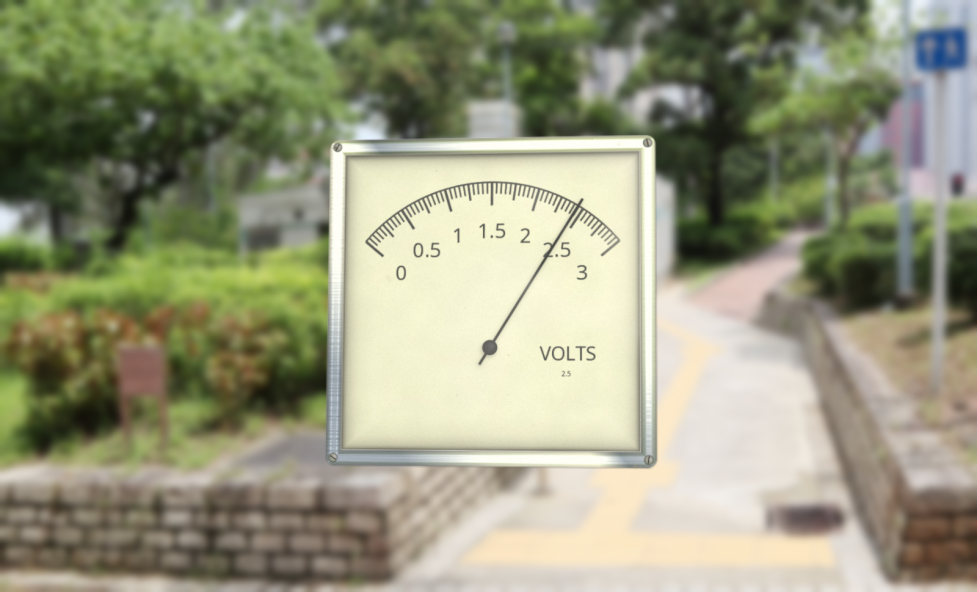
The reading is 2.45 V
